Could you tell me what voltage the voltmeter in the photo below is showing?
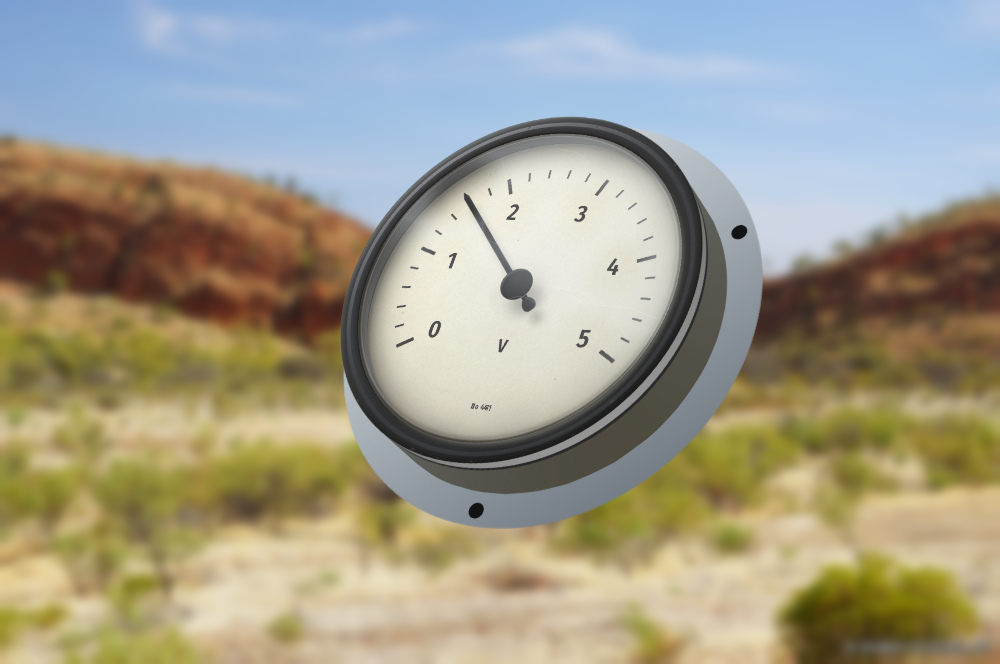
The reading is 1.6 V
